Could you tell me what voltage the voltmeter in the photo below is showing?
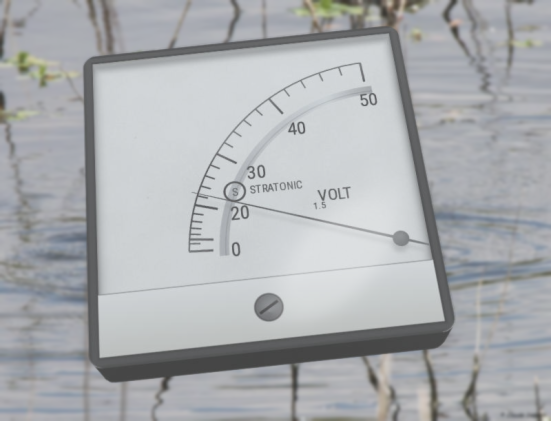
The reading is 22 V
